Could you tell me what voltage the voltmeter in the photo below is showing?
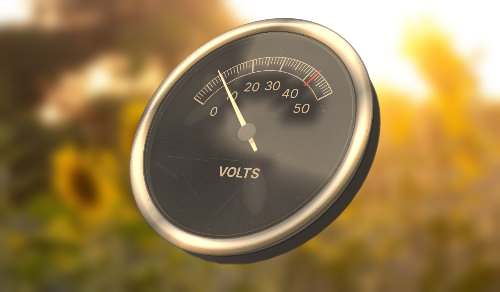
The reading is 10 V
